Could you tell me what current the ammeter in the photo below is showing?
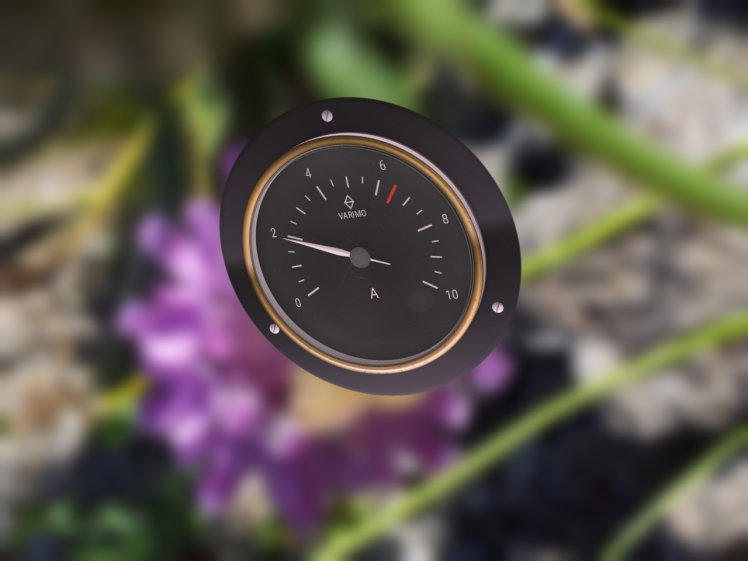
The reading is 2 A
